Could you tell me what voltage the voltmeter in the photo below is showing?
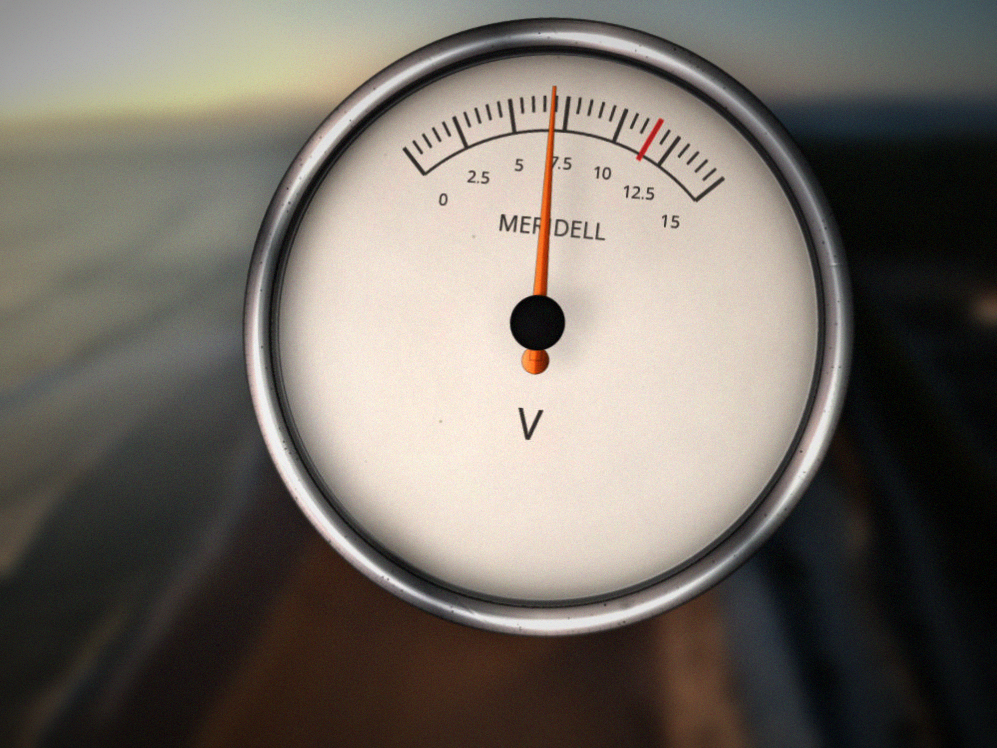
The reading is 7 V
